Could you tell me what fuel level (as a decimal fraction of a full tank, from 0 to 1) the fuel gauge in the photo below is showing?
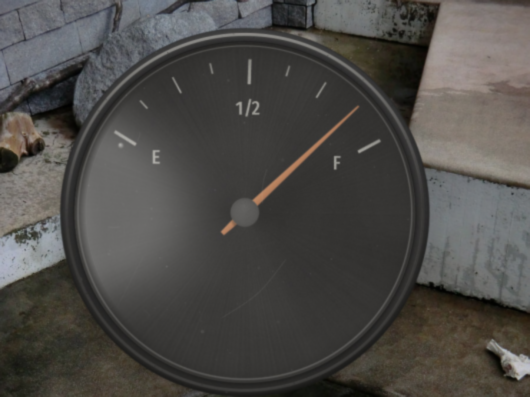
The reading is 0.875
